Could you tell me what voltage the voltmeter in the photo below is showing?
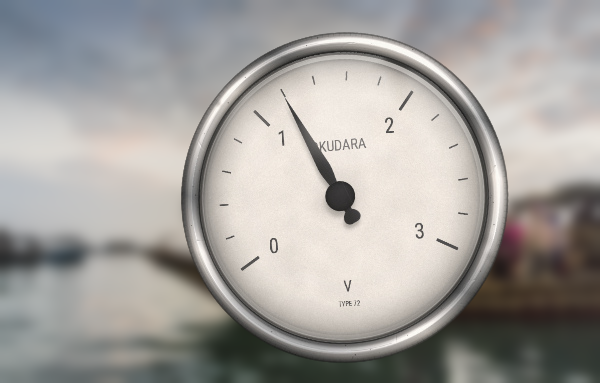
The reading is 1.2 V
